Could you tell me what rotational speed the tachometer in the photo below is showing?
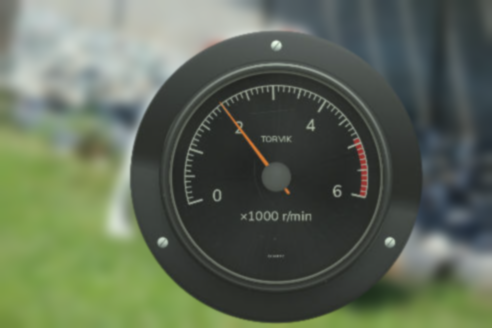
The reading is 2000 rpm
